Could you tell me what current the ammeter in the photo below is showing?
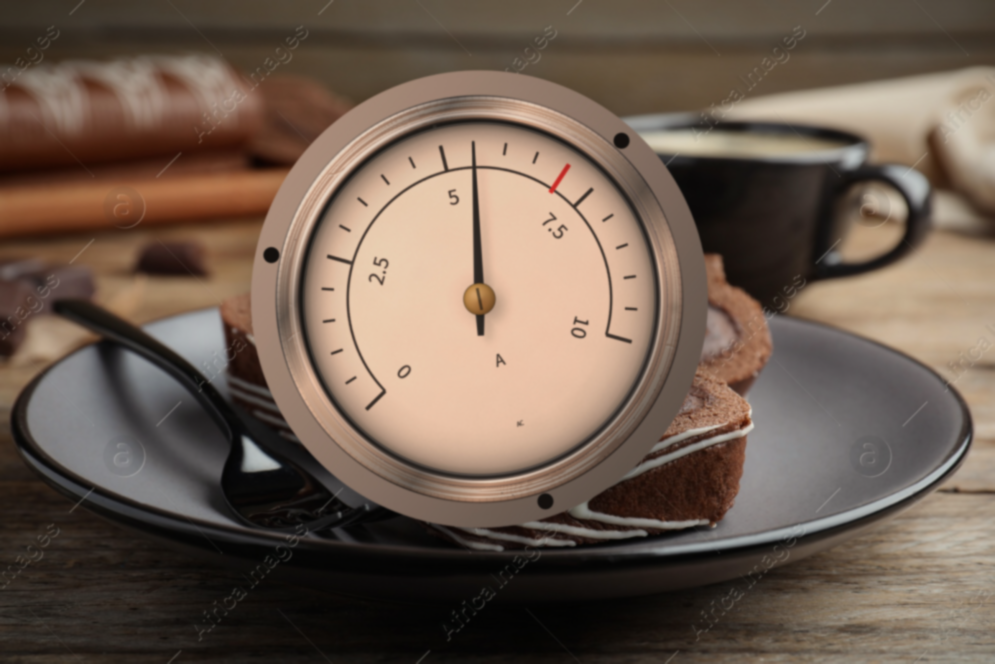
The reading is 5.5 A
